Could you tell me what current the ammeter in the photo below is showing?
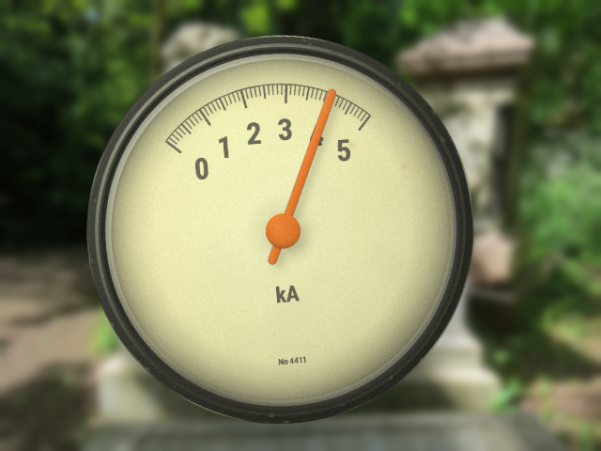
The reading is 4 kA
